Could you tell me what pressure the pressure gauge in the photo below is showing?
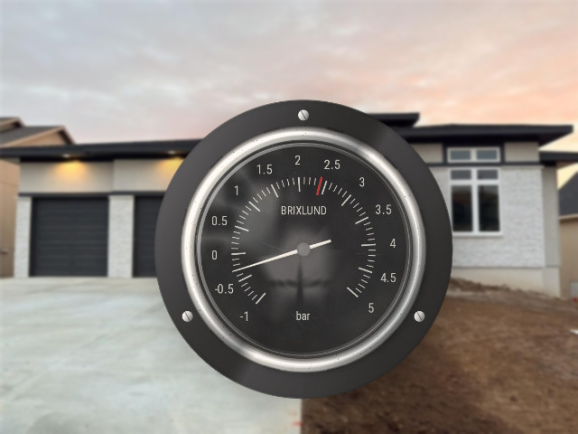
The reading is -0.3 bar
